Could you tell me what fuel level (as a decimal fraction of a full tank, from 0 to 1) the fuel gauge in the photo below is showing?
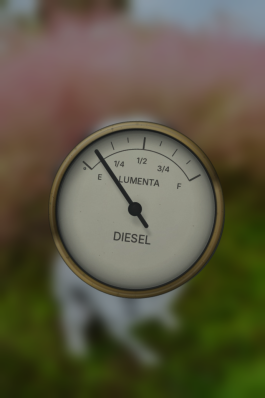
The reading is 0.125
